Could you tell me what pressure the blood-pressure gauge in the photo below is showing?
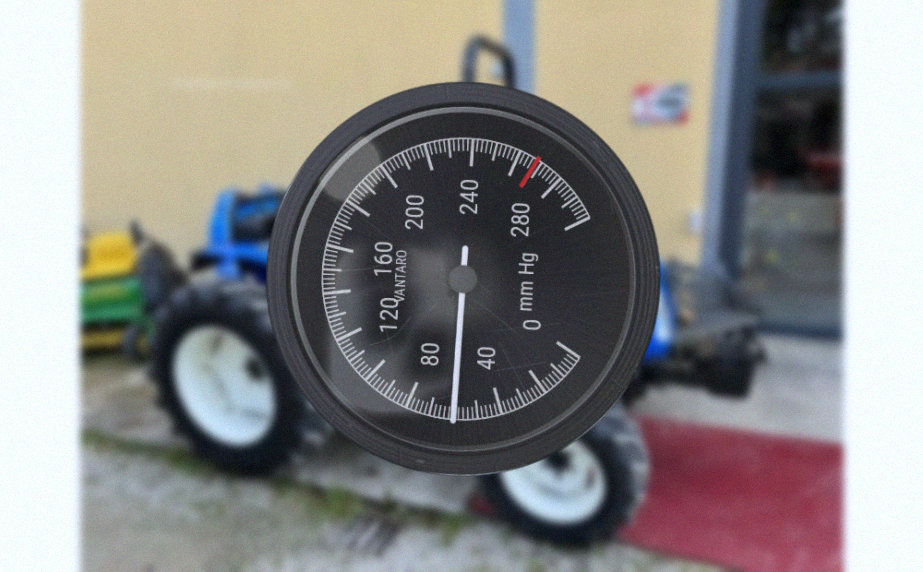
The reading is 60 mmHg
